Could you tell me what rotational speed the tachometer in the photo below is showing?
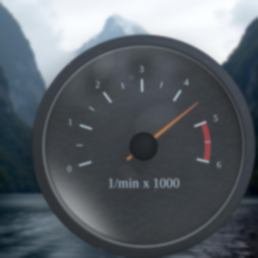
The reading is 4500 rpm
